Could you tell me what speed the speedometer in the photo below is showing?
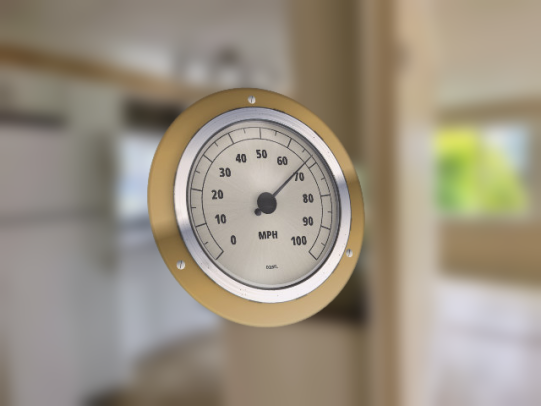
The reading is 67.5 mph
